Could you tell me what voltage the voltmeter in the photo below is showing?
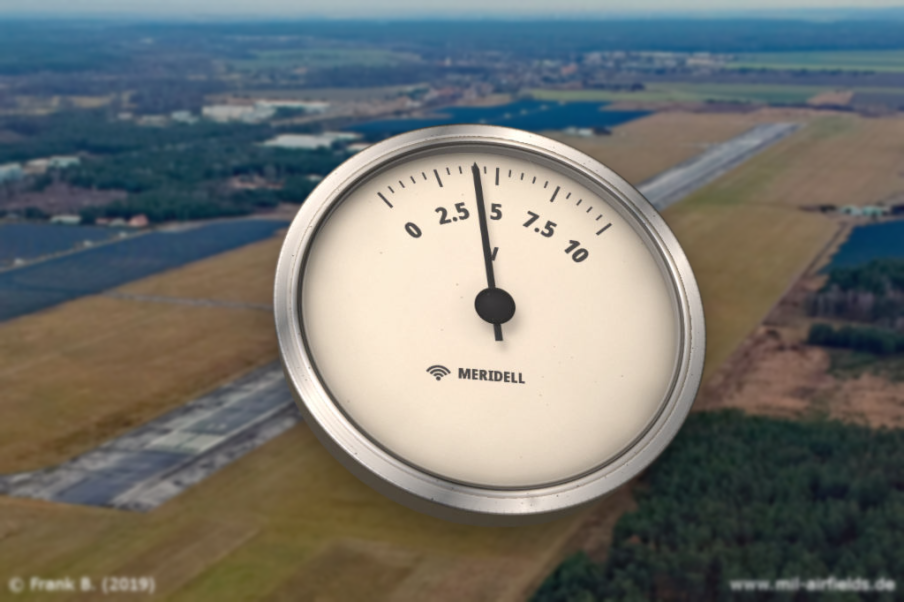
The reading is 4 V
